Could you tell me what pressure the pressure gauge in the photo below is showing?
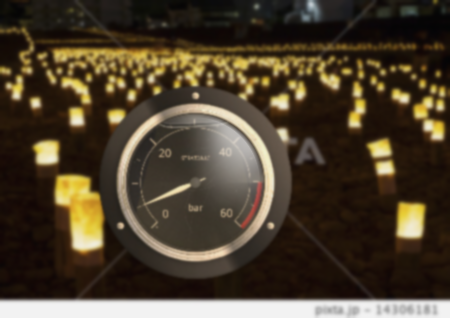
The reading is 5 bar
